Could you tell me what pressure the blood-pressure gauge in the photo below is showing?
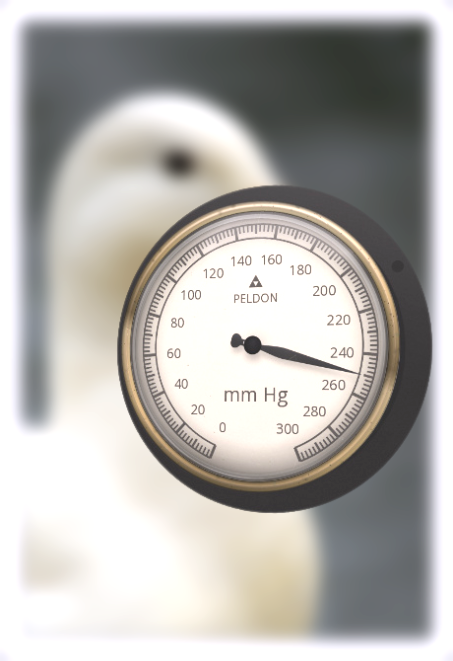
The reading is 250 mmHg
